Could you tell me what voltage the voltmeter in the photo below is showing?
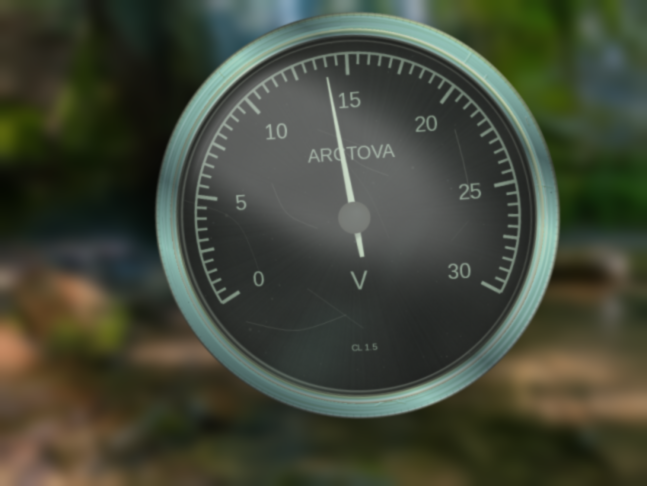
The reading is 14 V
